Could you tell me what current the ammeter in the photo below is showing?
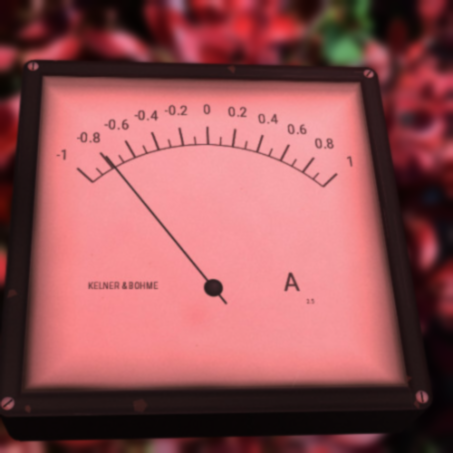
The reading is -0.8 A
